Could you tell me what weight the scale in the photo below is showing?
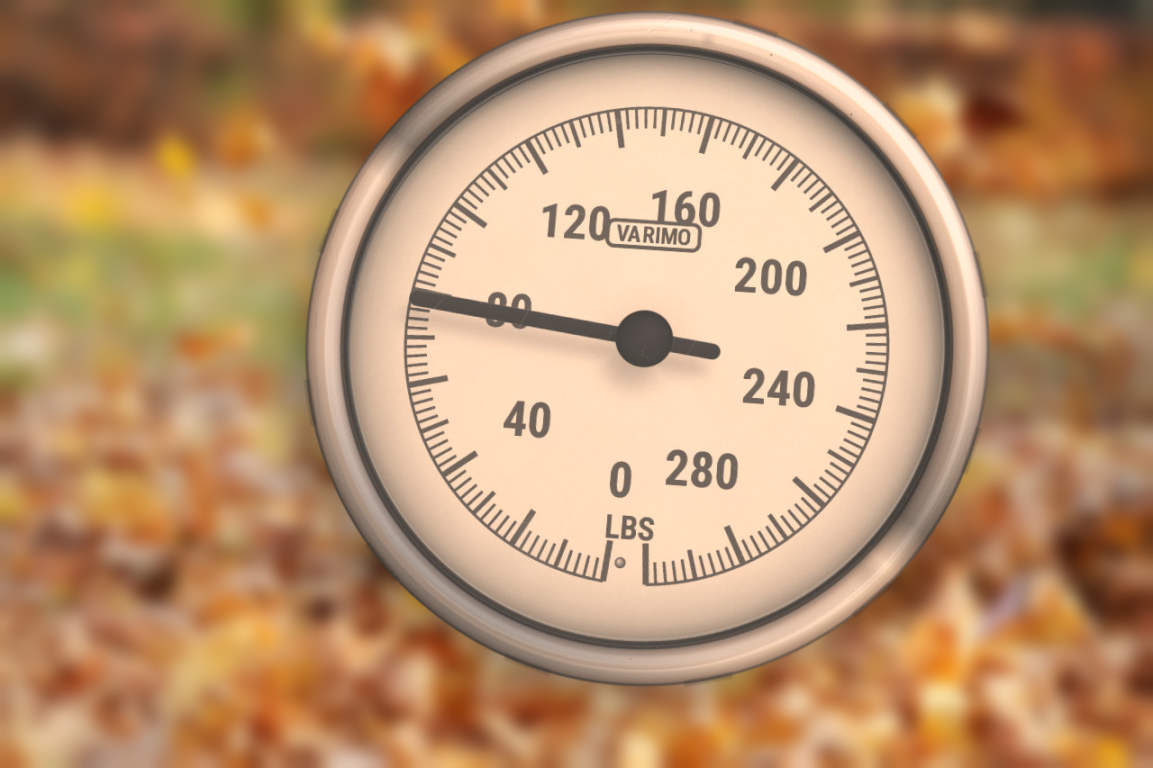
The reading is 78 lb
